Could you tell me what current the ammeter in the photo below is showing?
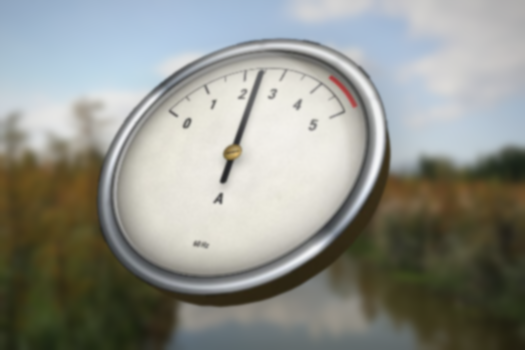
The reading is 2.5 A
